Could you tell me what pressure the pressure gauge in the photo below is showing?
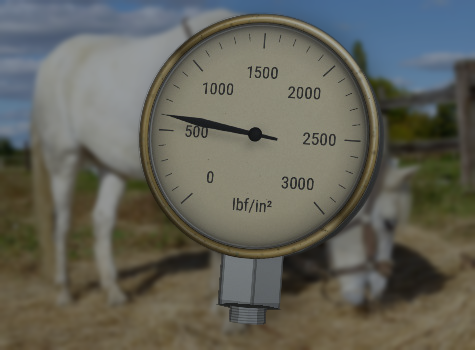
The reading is 600 psi
